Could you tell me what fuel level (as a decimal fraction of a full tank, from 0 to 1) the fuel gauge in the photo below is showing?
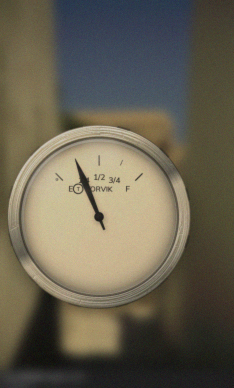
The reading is 0.25
